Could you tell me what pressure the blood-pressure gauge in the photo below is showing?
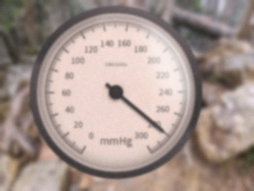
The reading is 280 mmHg
